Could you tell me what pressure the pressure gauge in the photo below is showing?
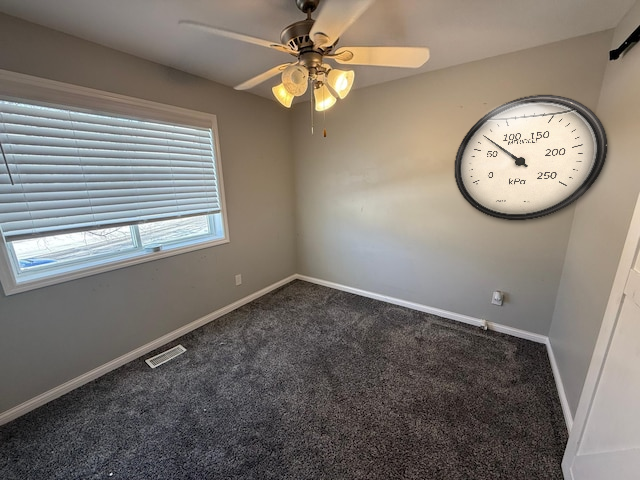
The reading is 70 kPa
